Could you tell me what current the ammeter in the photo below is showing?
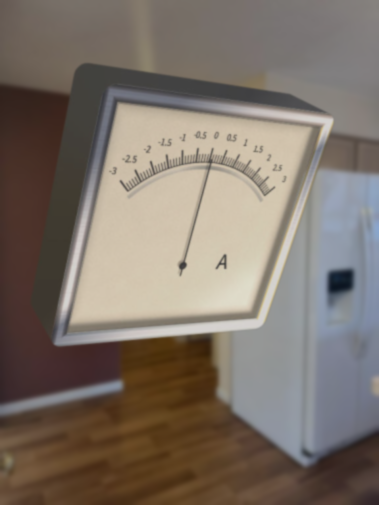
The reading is 0 A
